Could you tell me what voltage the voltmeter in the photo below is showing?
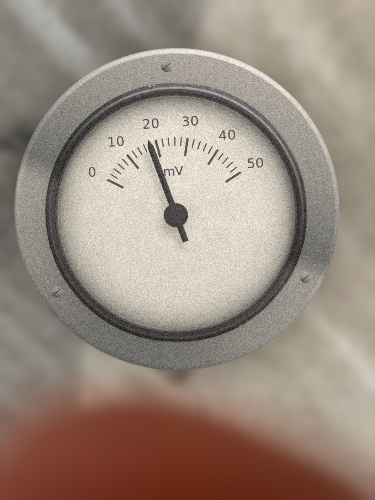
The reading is 18 mV
